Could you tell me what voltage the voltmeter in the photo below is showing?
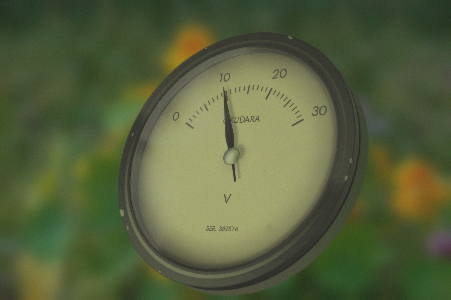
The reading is 10 V
